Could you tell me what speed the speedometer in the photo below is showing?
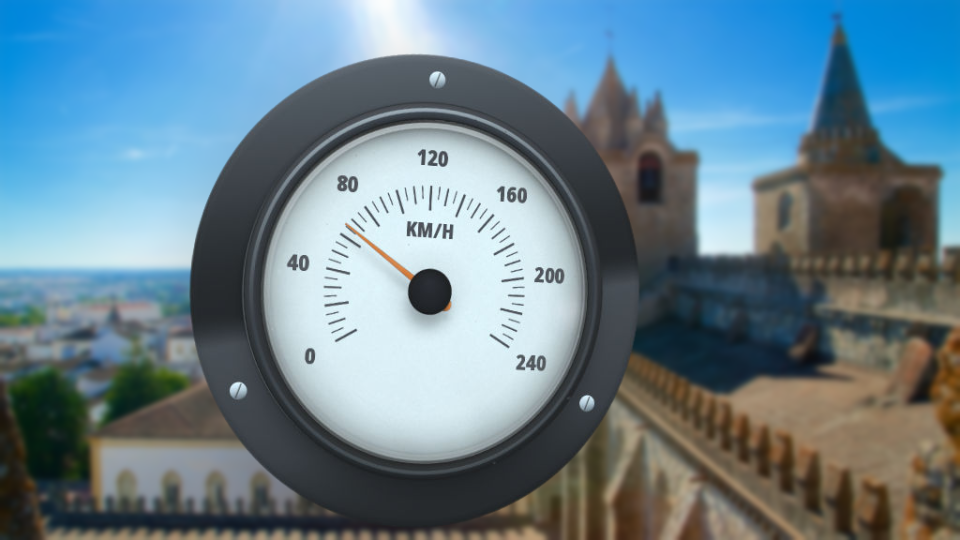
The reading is 65 km/h
